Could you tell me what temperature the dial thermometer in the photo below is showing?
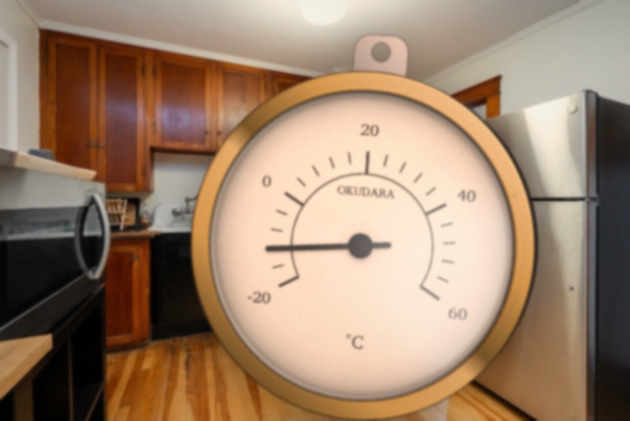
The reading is -12 °C
